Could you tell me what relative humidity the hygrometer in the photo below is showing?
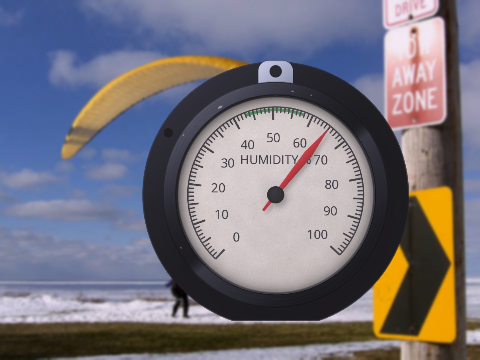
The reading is 65 %
